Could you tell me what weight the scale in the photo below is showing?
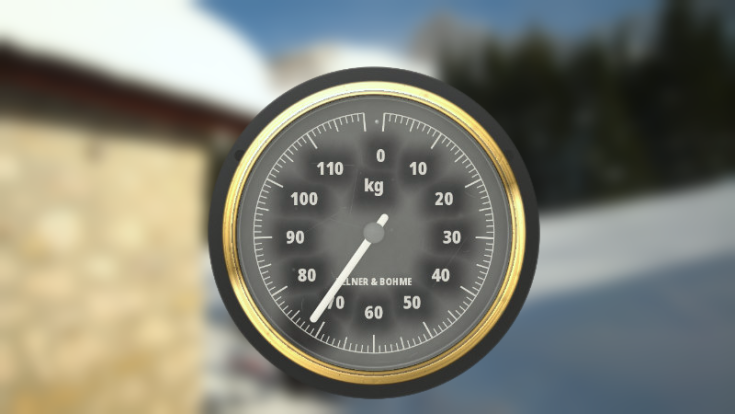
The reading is 72 kg
